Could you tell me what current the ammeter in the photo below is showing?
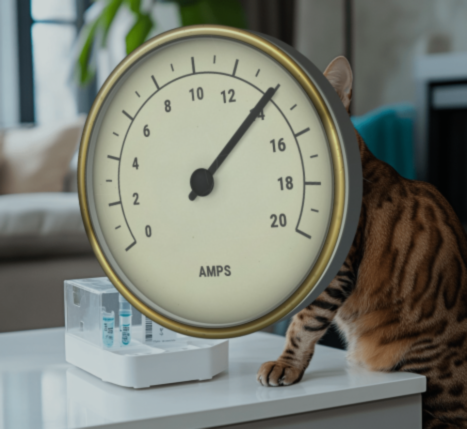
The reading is 14 A
